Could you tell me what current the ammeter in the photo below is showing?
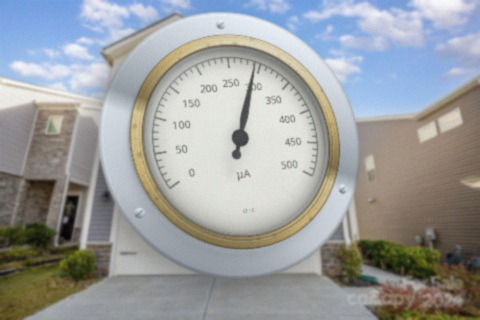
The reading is 290 µA
